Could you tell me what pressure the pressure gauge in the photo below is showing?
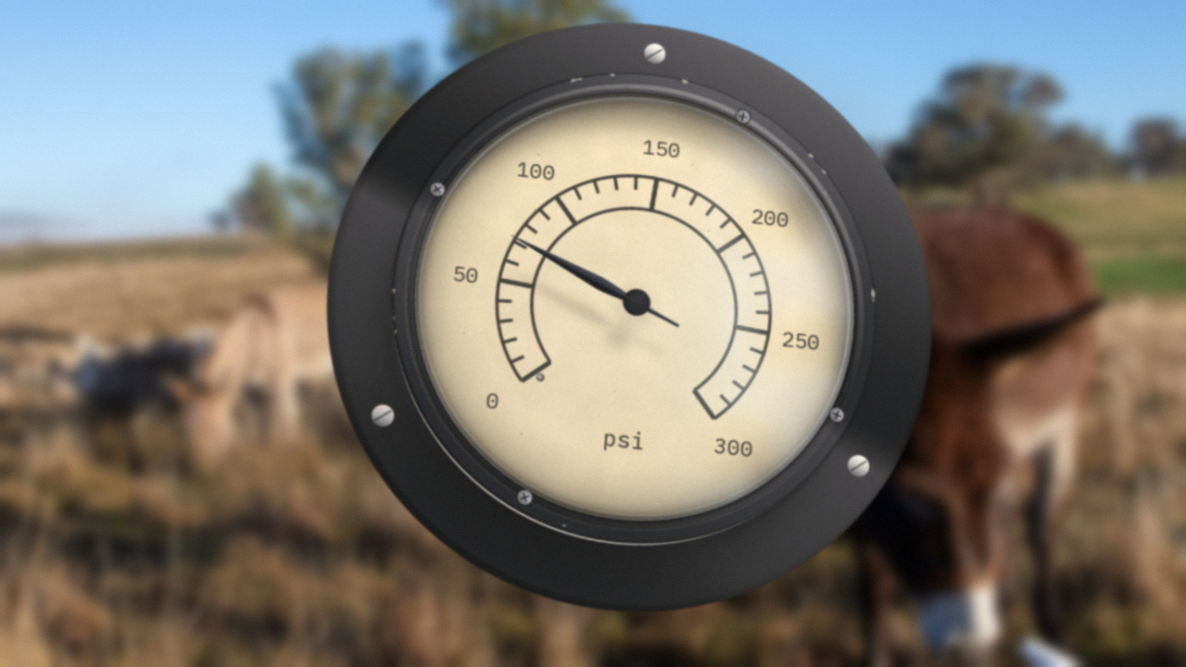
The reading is 70 psi
